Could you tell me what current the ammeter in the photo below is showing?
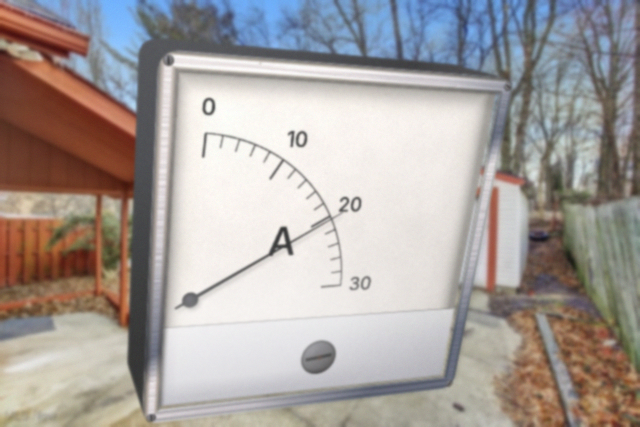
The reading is 20 A
